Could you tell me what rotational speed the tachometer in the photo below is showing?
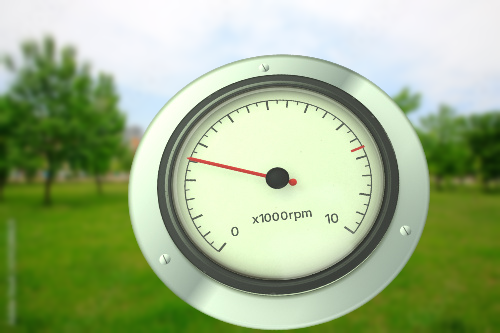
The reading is 2500 rpm
